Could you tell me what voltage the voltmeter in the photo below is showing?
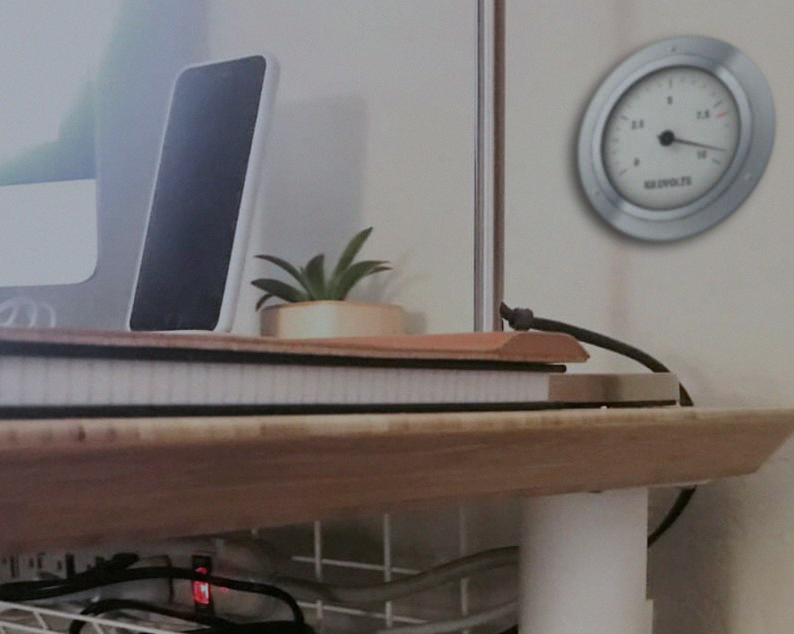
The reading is 9.5 kV
